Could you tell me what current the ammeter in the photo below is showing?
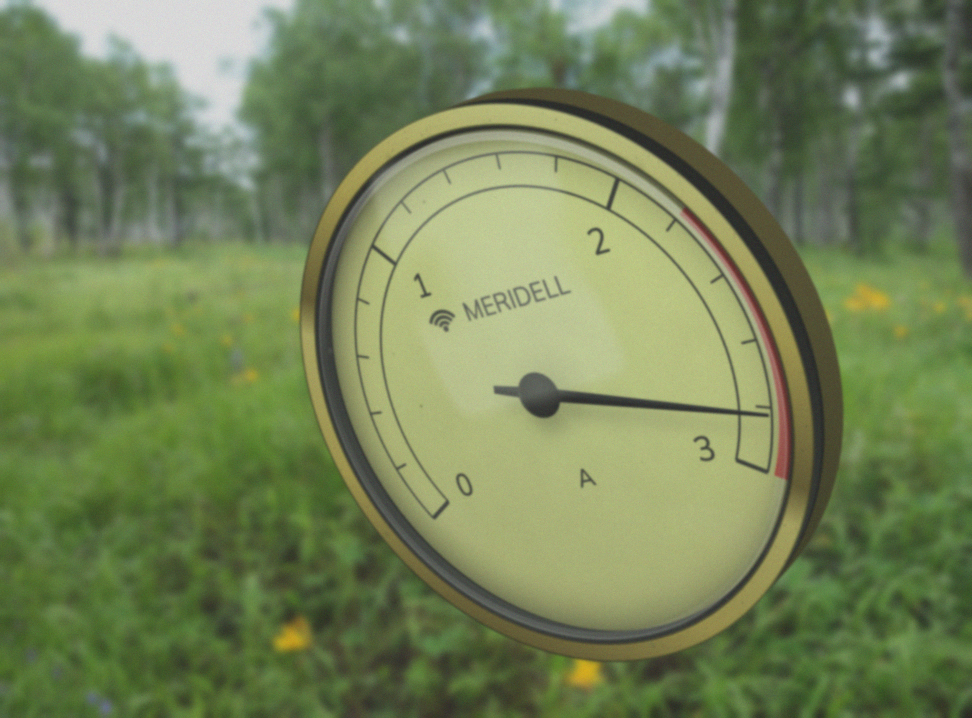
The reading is 2.8 A
